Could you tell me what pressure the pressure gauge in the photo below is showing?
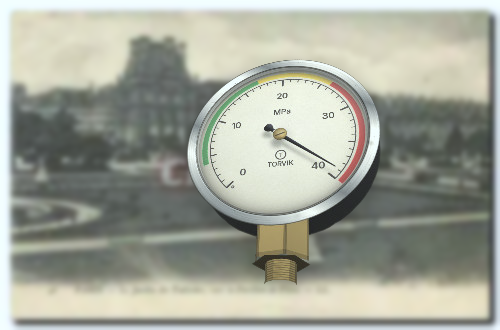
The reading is 39 MPa
